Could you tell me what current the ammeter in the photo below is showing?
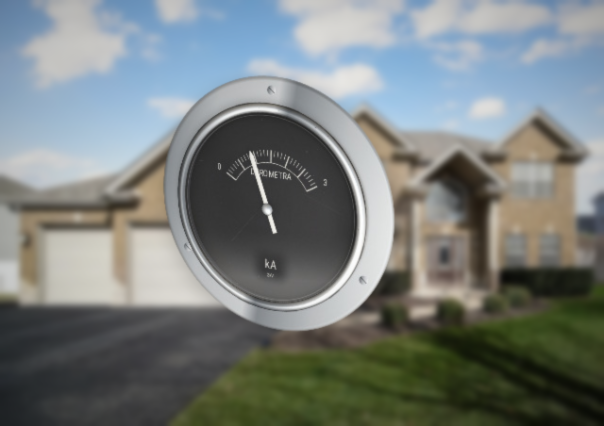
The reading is 1 kA
